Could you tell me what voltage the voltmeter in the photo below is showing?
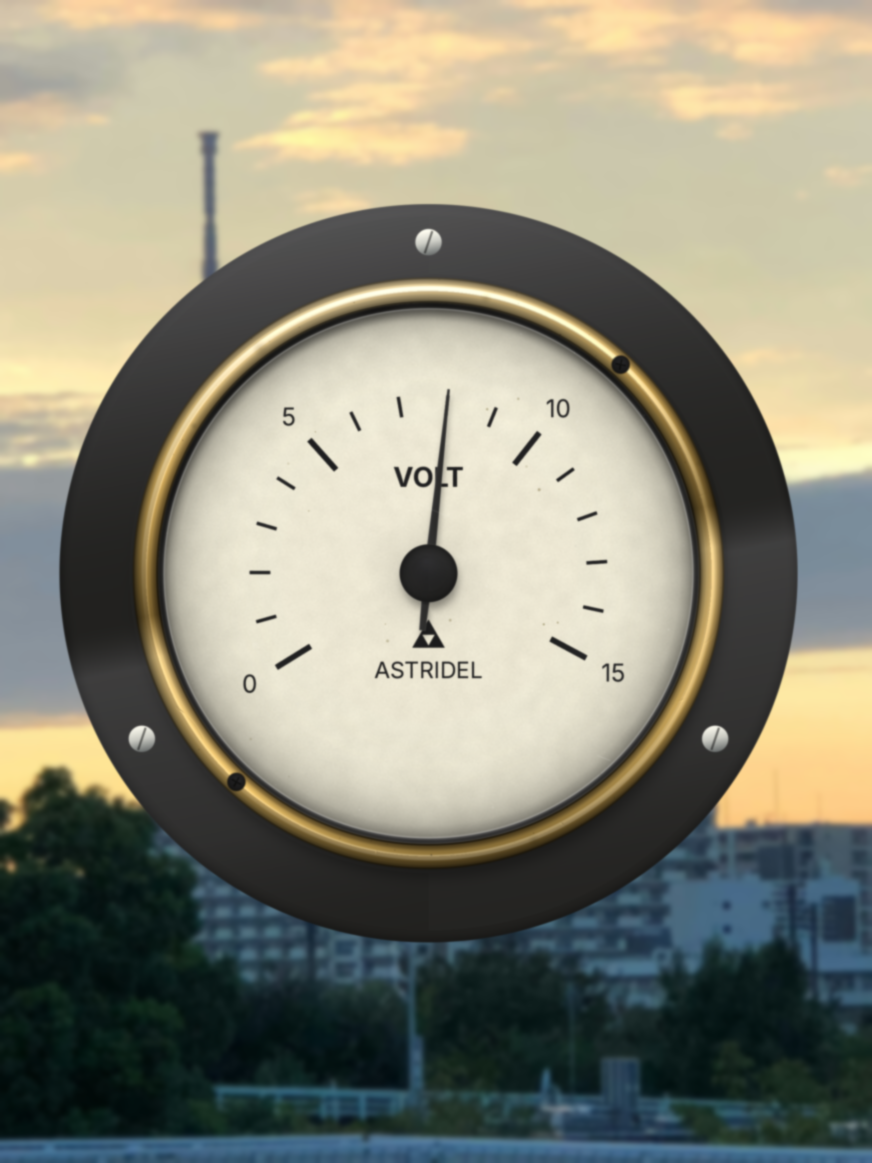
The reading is 8 V
